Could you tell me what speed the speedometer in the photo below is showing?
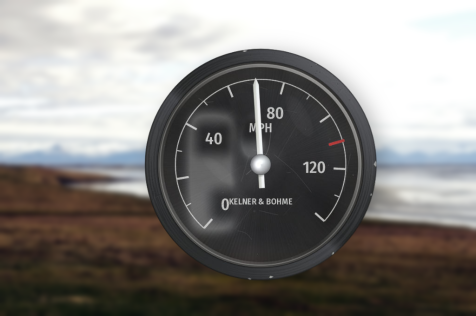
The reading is 70 mph
